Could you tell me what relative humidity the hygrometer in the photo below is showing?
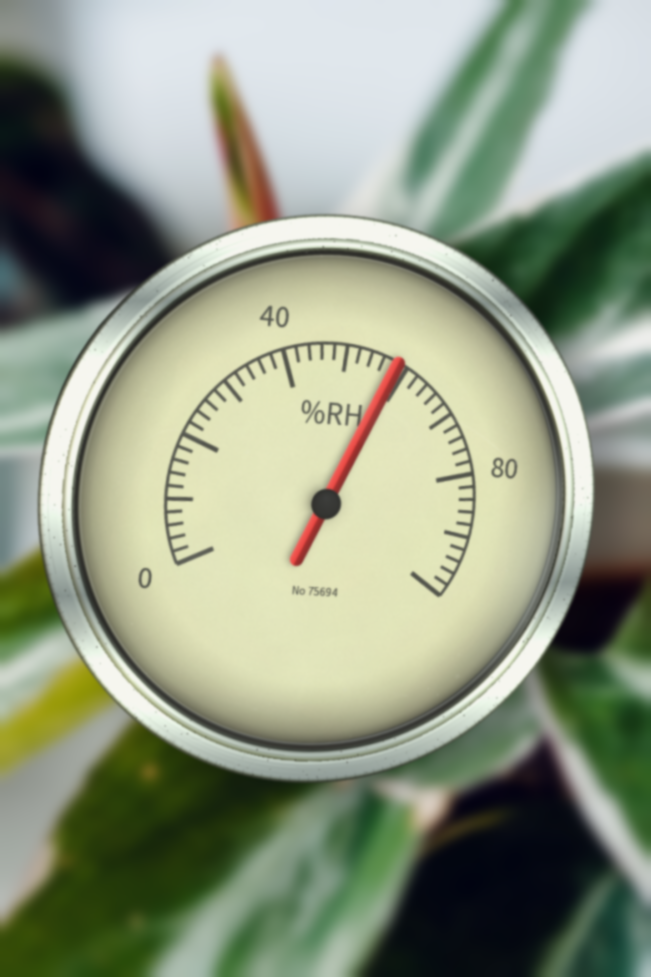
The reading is 58 %
